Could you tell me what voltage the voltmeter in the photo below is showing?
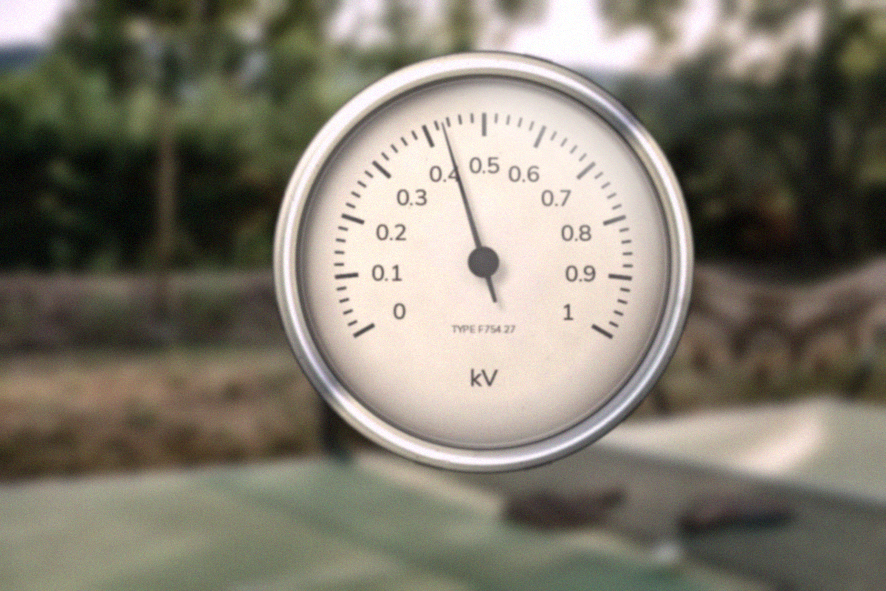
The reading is 0.43 kV
